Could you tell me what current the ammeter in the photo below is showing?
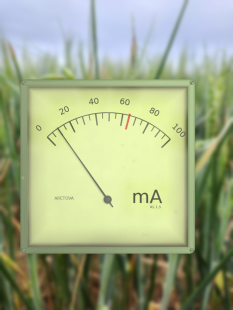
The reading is 10 mA
